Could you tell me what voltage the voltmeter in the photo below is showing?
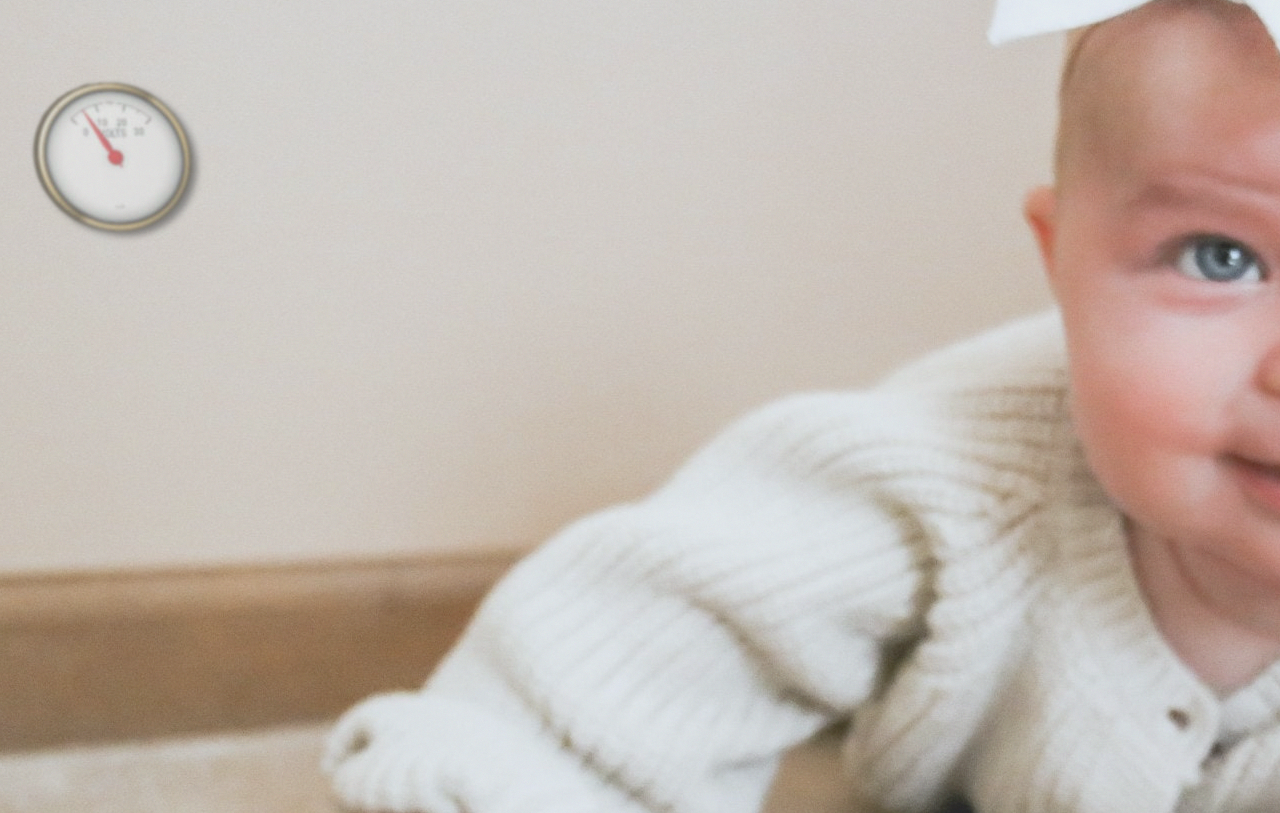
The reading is 5 V
